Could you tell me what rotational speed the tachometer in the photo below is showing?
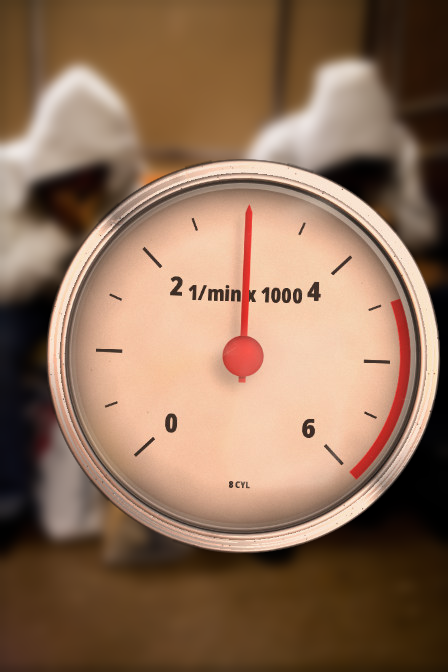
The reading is 3000 rpm
